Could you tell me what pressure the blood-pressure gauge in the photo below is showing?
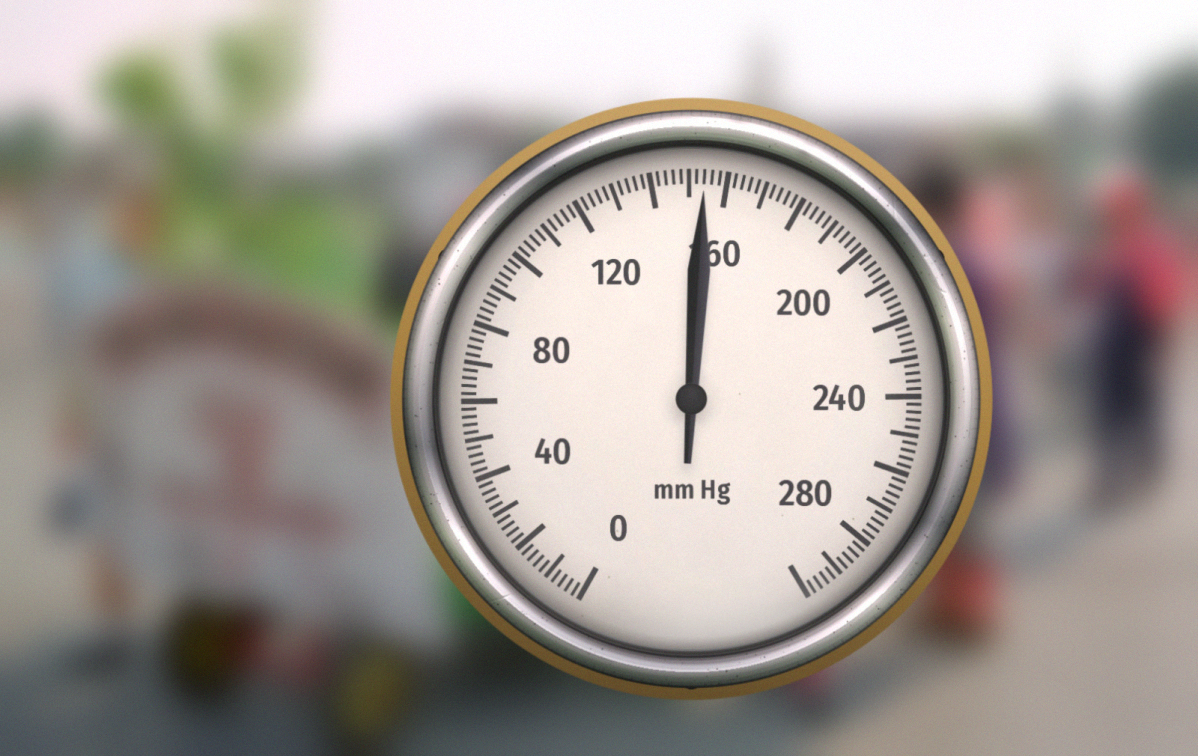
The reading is 154 mmHg
